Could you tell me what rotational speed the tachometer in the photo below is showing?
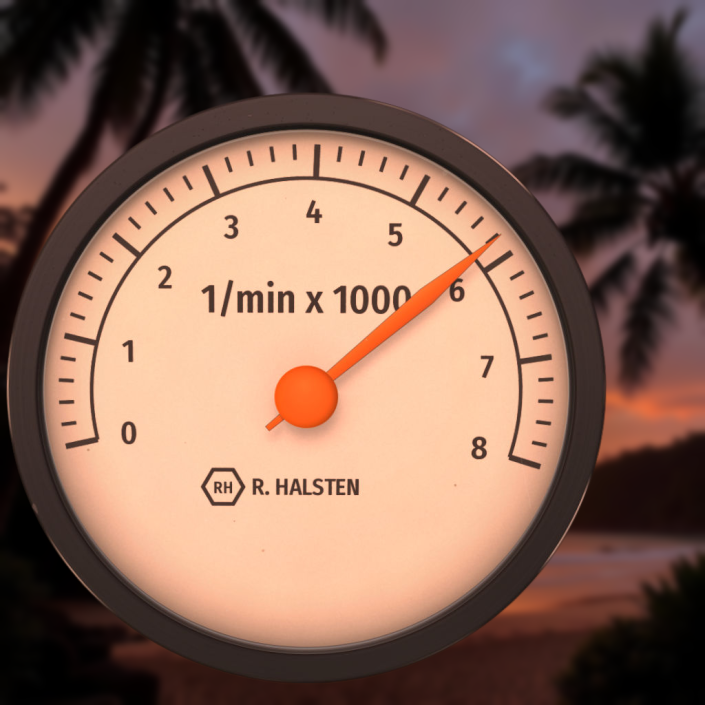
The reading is 5800 rpm
